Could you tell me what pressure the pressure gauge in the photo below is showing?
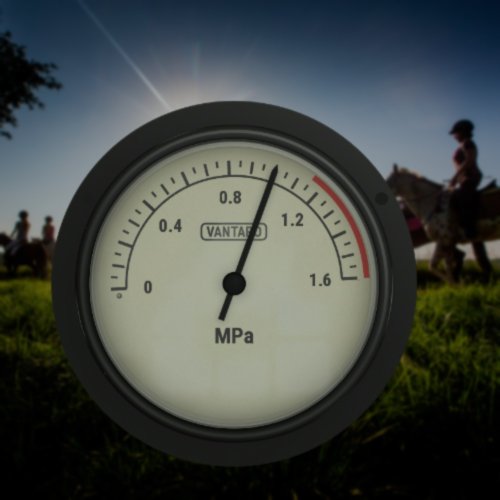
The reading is 1 MPa
